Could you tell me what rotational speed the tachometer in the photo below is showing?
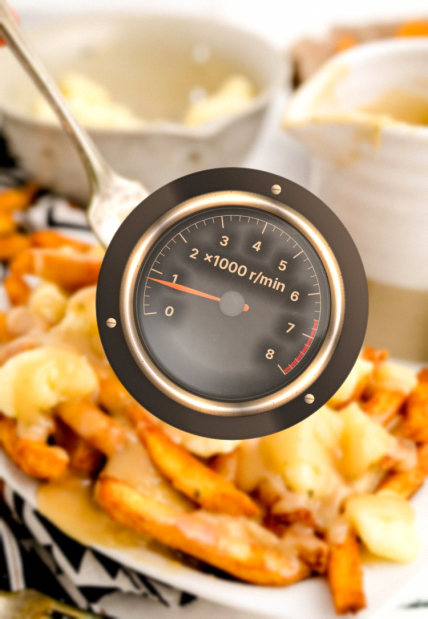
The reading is 800 rpm
